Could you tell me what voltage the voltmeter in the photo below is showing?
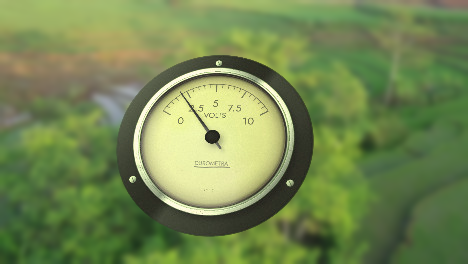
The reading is 2 V
